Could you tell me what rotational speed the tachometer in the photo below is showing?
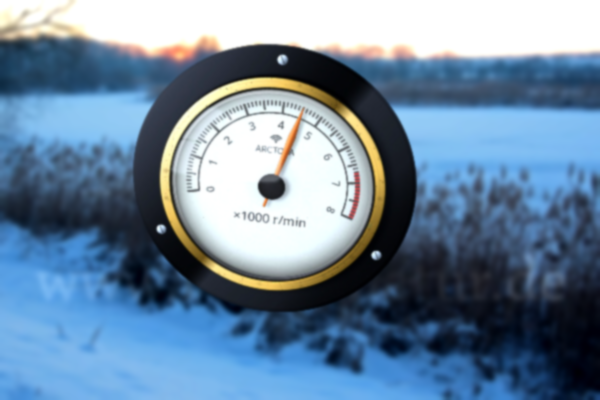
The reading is 4500 rpm
